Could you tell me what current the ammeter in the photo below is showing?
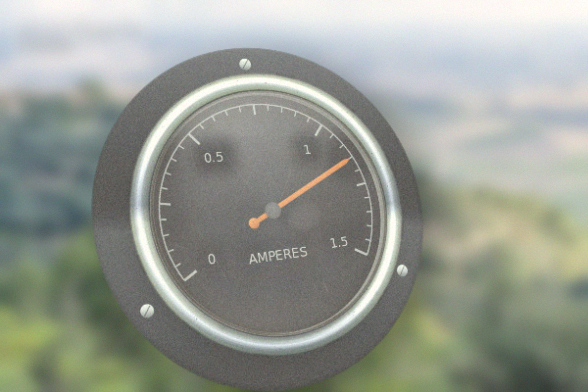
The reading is 1.15 A
